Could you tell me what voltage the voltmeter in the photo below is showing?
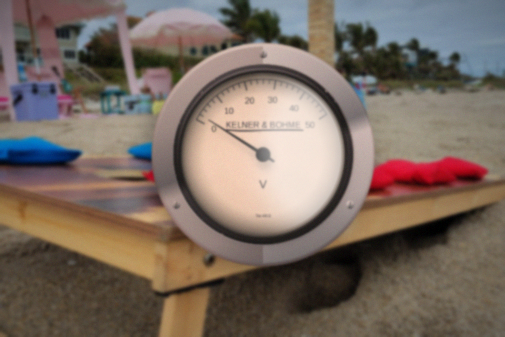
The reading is 2 V
